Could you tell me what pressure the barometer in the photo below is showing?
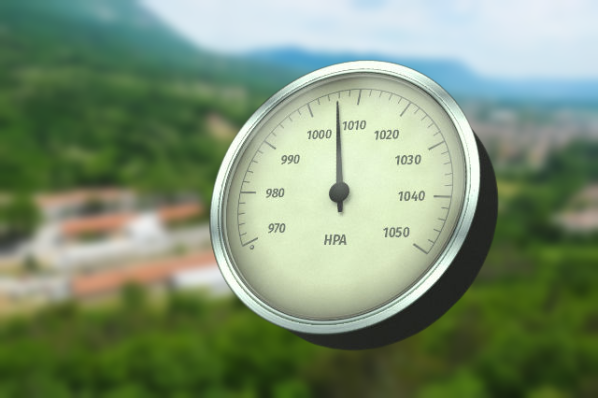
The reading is 1006 hPa
